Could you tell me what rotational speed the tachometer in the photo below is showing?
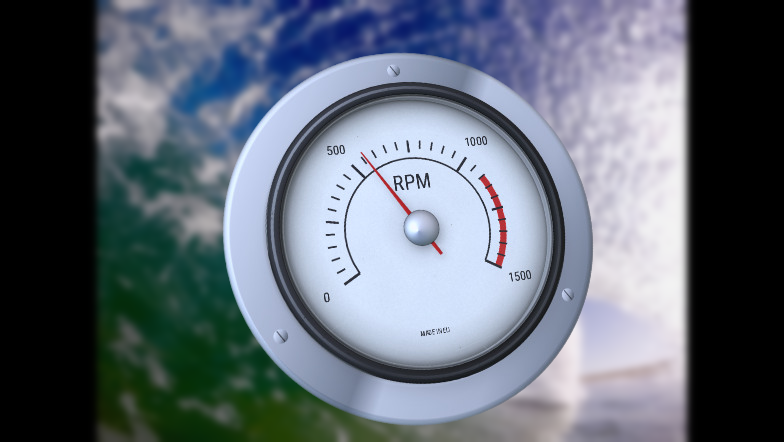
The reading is 550 rpm
